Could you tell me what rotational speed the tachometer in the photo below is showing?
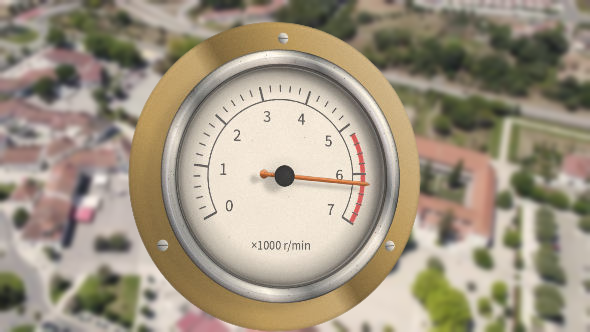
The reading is 6200 rpm
